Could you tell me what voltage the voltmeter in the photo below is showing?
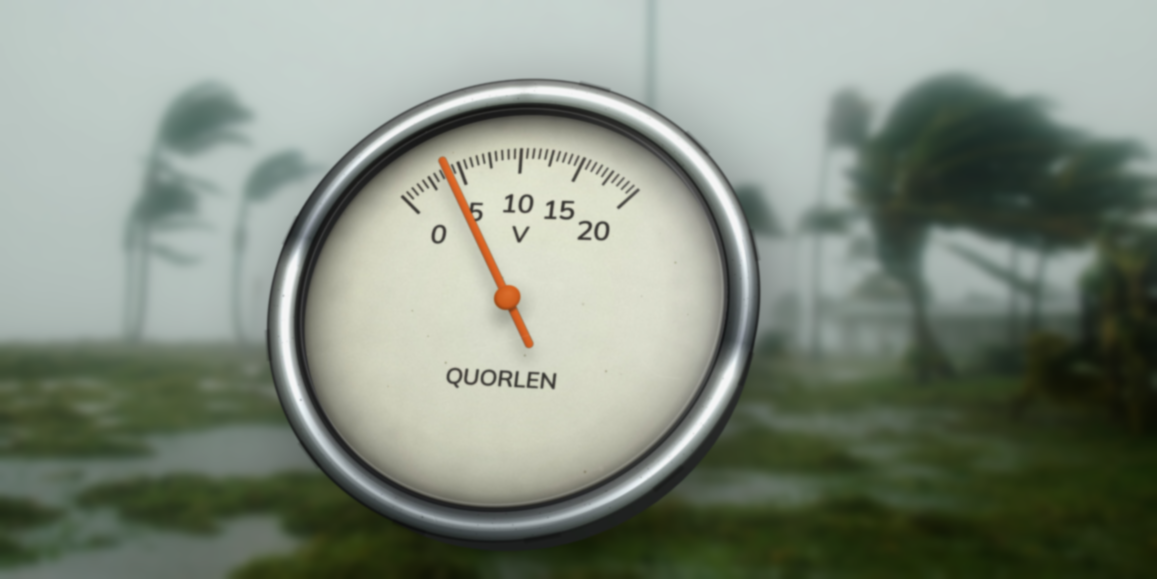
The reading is 4 V
